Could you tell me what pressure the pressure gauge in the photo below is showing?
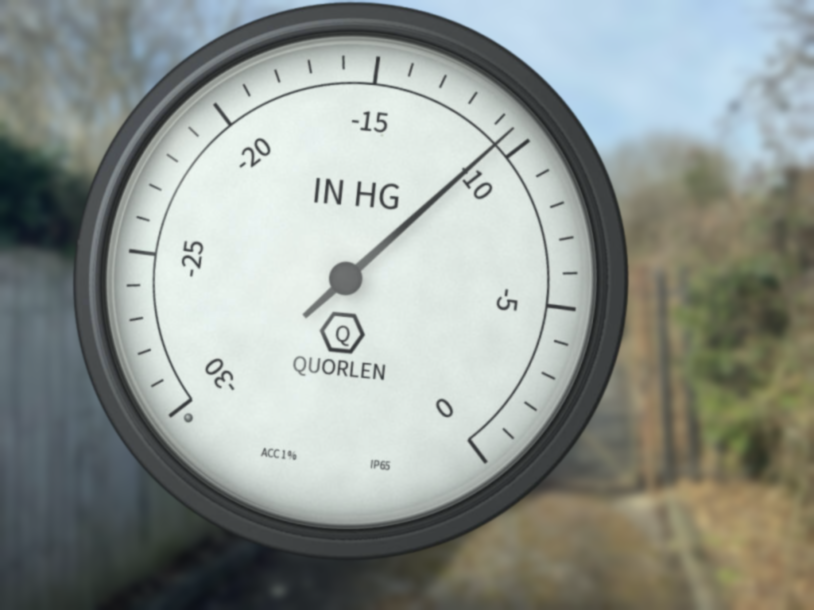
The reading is -10.5 inHg
